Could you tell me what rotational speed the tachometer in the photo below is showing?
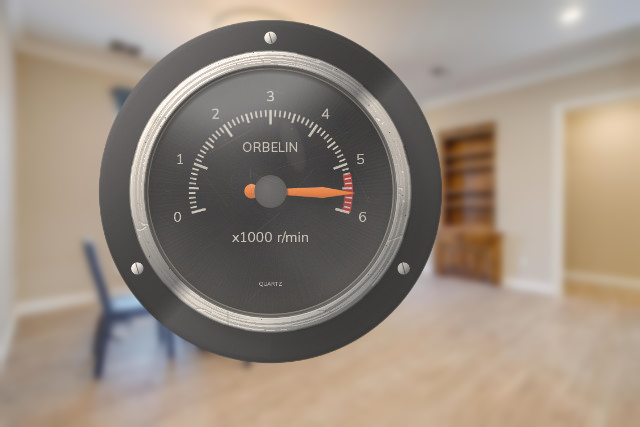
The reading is 5600 rpm
